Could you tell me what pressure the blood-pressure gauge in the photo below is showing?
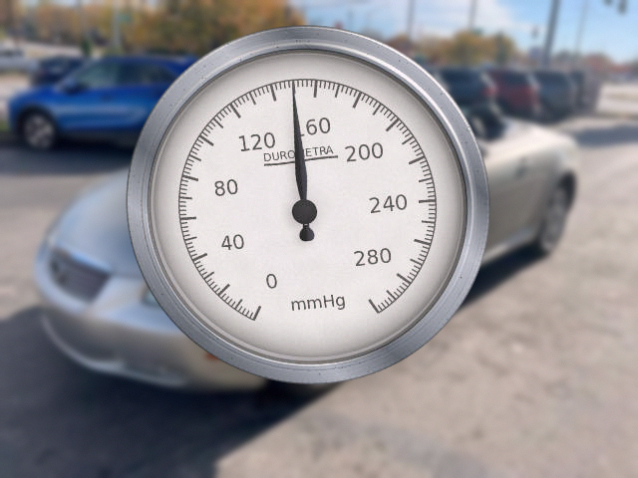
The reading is 150 mmHg
